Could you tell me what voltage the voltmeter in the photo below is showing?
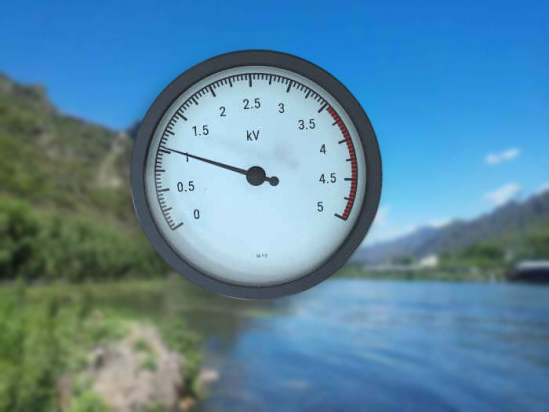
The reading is 1.05 kV
